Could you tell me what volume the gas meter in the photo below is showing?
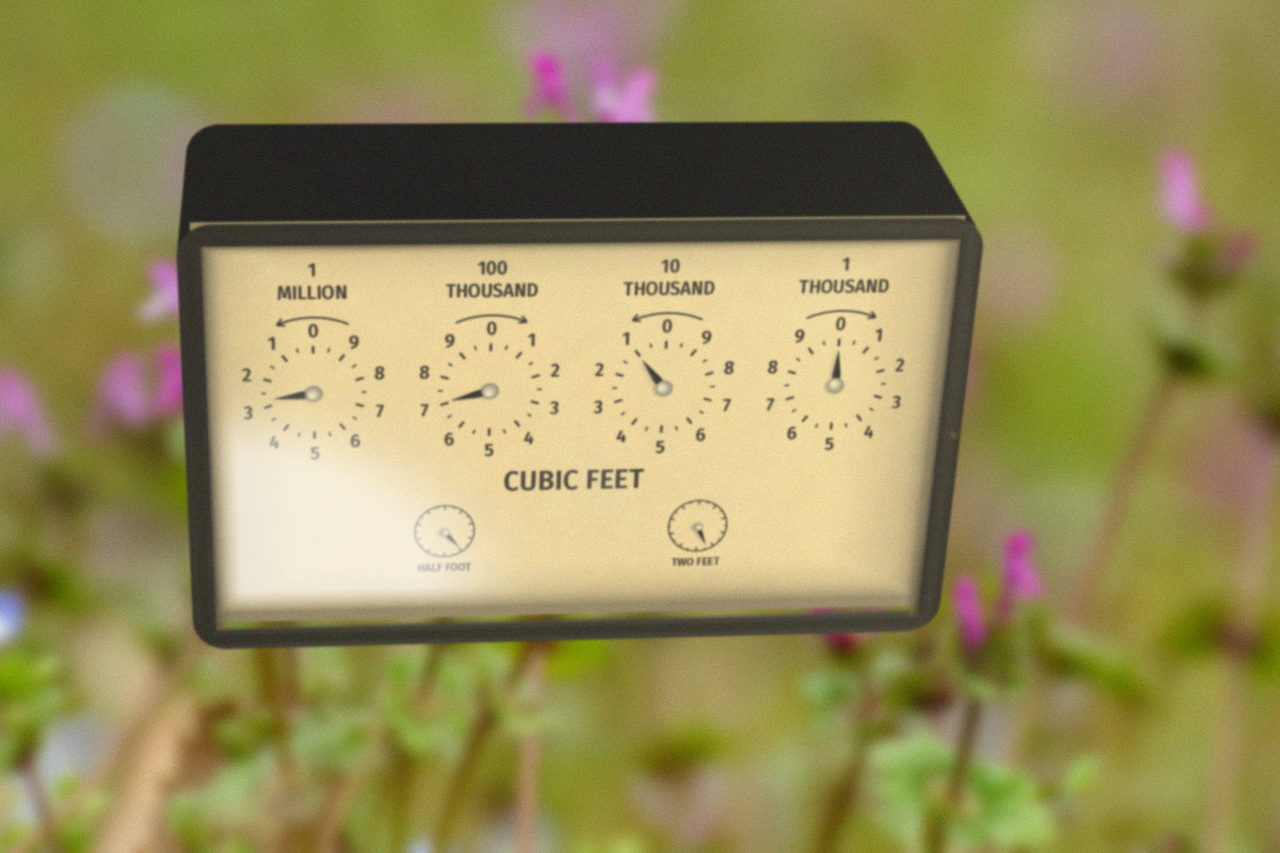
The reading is 271000 ft³
